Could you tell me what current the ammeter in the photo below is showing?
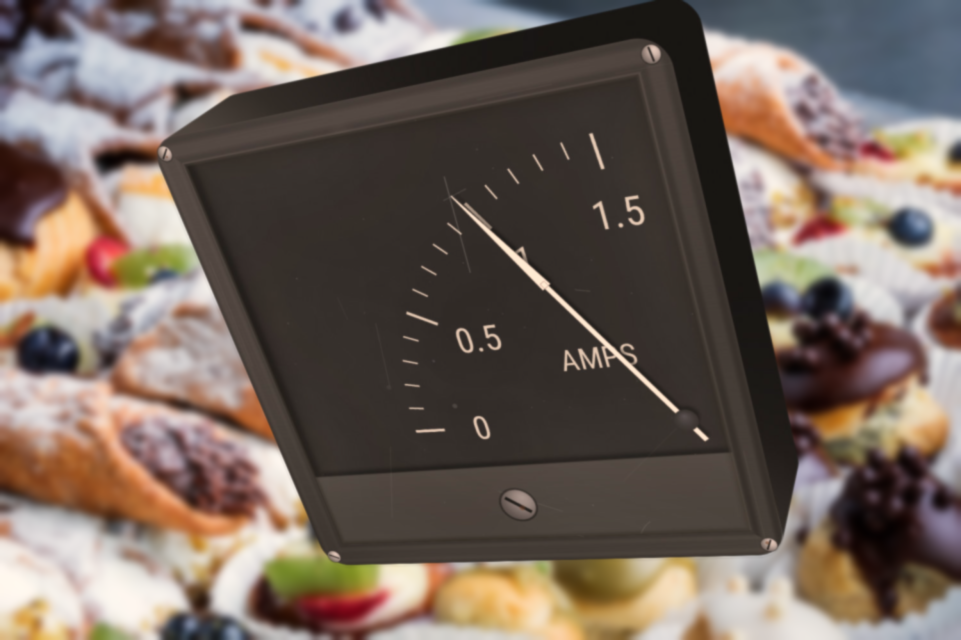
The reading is 1 A
